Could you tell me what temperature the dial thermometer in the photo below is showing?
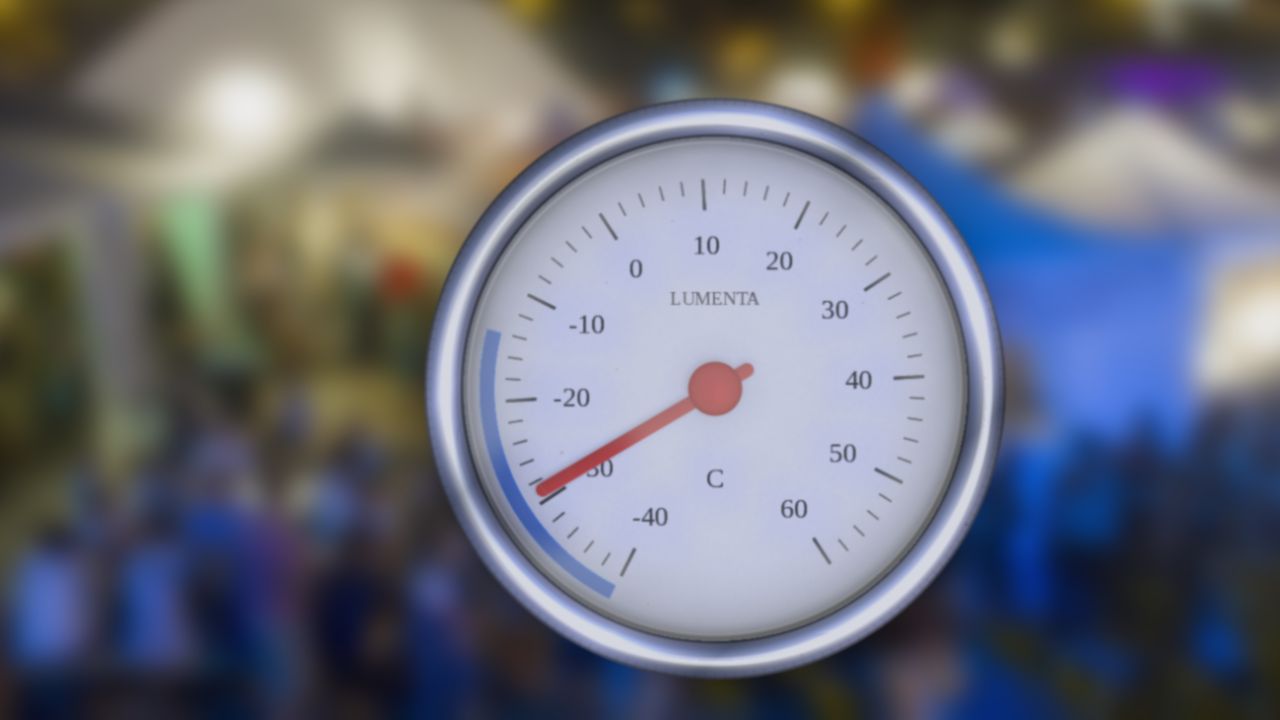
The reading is -29 °C
